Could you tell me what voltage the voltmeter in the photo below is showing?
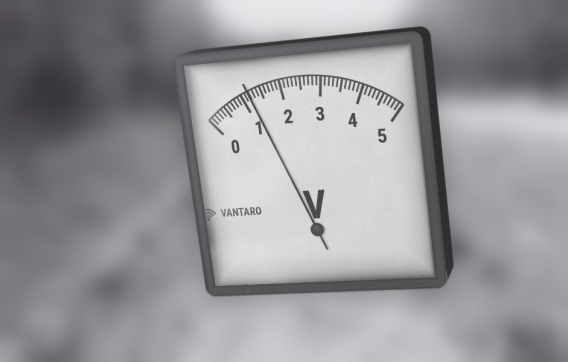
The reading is 1.2 V
